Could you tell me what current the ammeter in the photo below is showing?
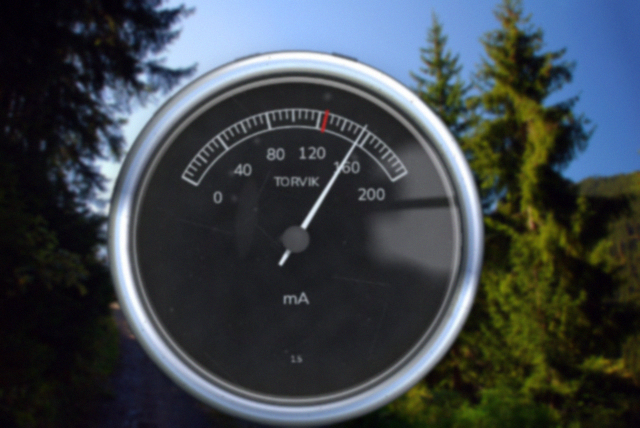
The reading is 155 mA
